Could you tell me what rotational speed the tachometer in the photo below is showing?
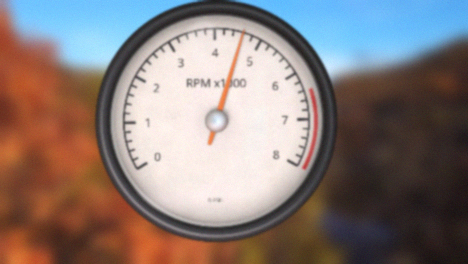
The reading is 4600 rpm
